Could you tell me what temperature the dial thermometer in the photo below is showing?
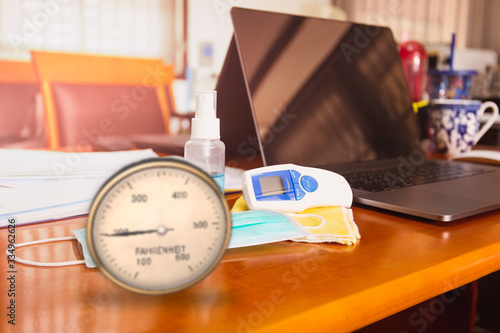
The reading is 200 °F
